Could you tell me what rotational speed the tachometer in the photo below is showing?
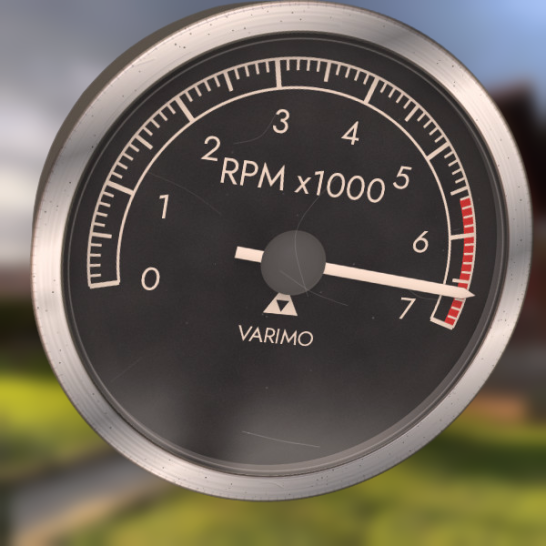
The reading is 6600 rpm
